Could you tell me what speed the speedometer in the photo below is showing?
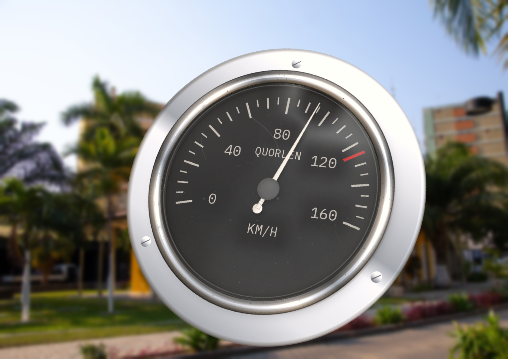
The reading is 95 km/h
